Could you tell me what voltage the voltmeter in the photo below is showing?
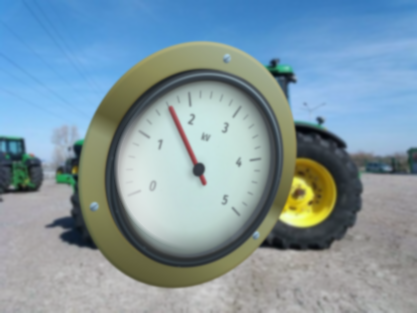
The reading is 1.6 kV
